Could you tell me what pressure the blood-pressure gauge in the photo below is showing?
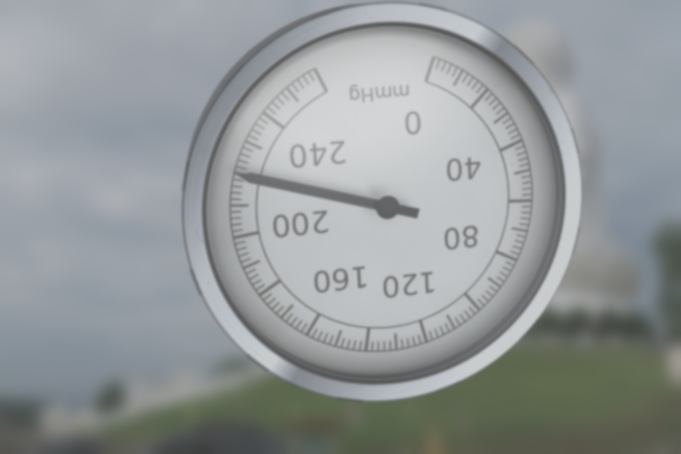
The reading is 220 mmHg
